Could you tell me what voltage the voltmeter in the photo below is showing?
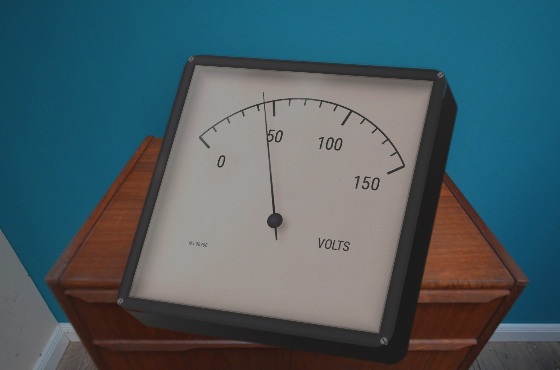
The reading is 45 V
